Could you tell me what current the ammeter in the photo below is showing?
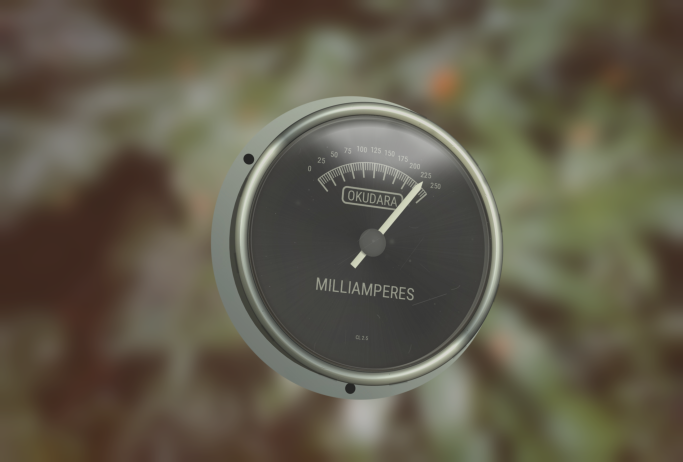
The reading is 225 mA
